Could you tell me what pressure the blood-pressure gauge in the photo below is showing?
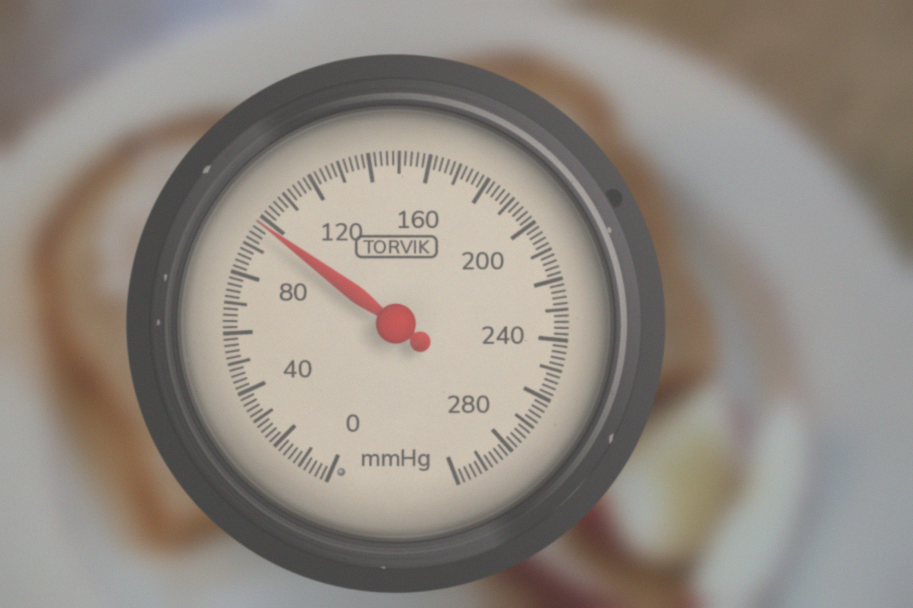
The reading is 98 mmHg
